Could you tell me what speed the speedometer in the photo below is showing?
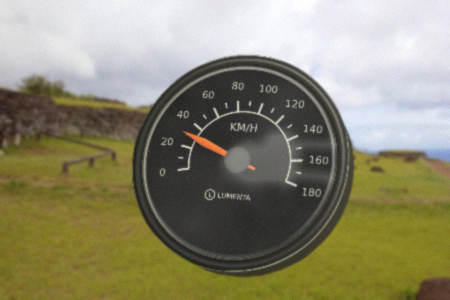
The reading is 30 km/h
